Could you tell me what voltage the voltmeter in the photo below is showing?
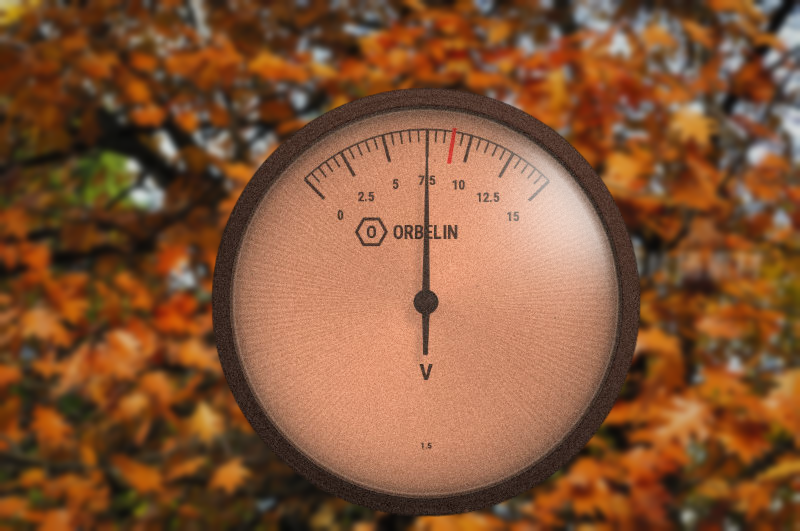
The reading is 7.5 V
